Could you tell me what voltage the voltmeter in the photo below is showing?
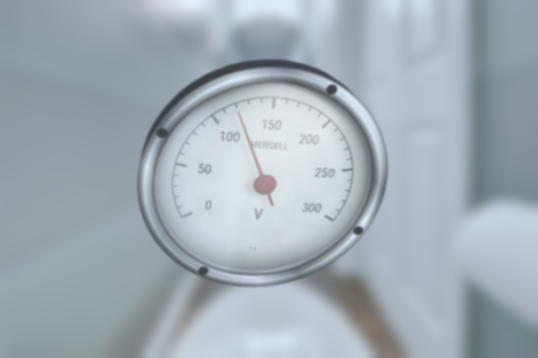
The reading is 120 V
